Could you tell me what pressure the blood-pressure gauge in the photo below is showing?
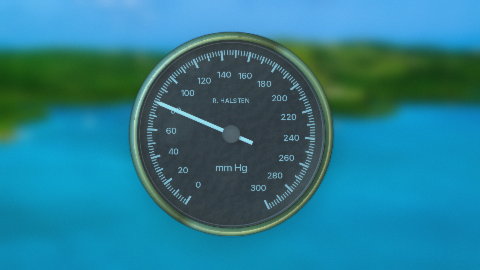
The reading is 80 mmHg
